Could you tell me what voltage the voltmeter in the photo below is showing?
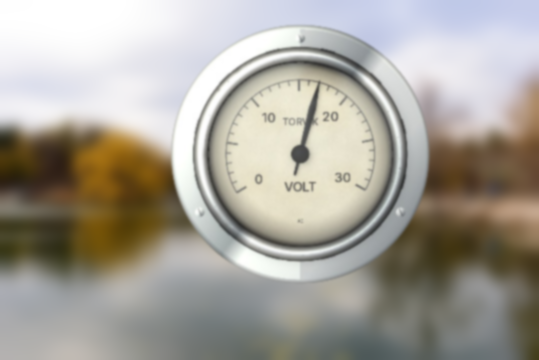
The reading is 17 V
